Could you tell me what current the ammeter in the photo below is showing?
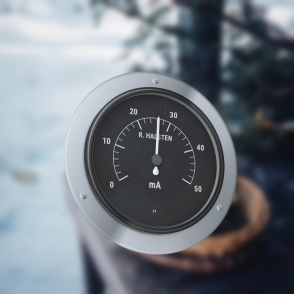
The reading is 26 mA
